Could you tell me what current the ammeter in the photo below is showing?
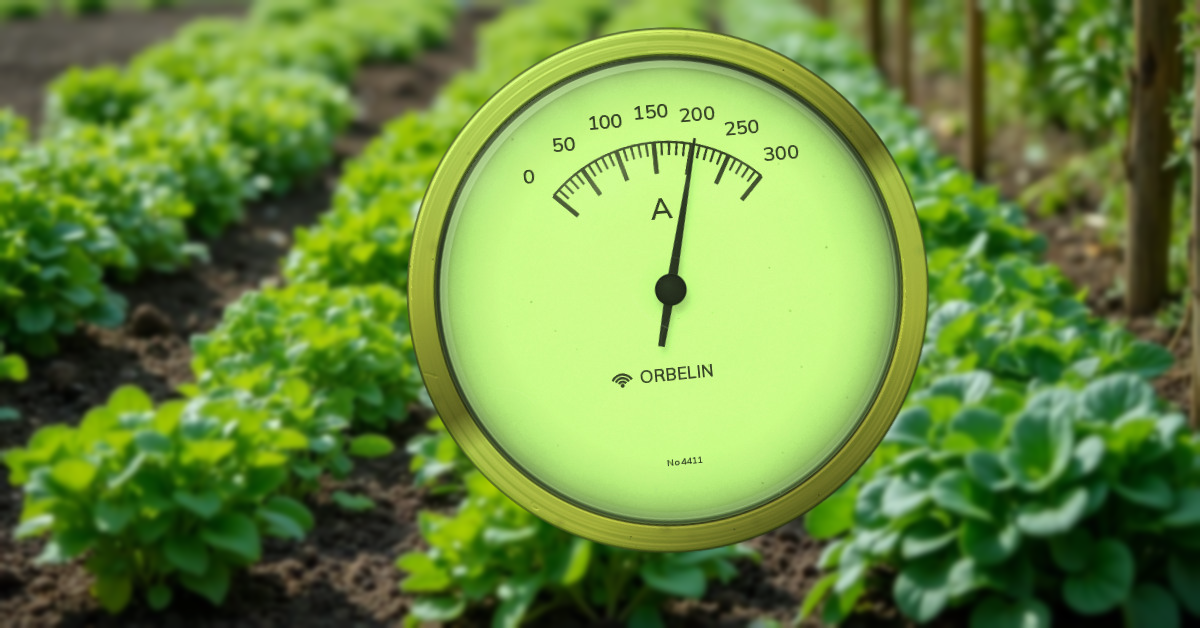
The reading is 200 A
